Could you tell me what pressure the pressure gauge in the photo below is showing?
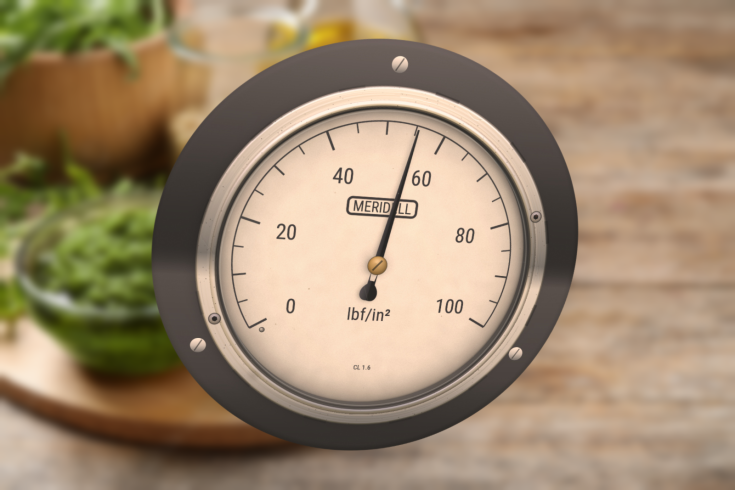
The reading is 55 psi
